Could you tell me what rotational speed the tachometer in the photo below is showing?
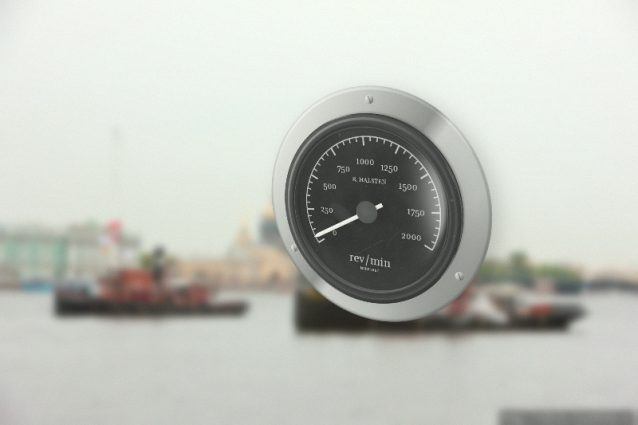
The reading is 50 rpm
